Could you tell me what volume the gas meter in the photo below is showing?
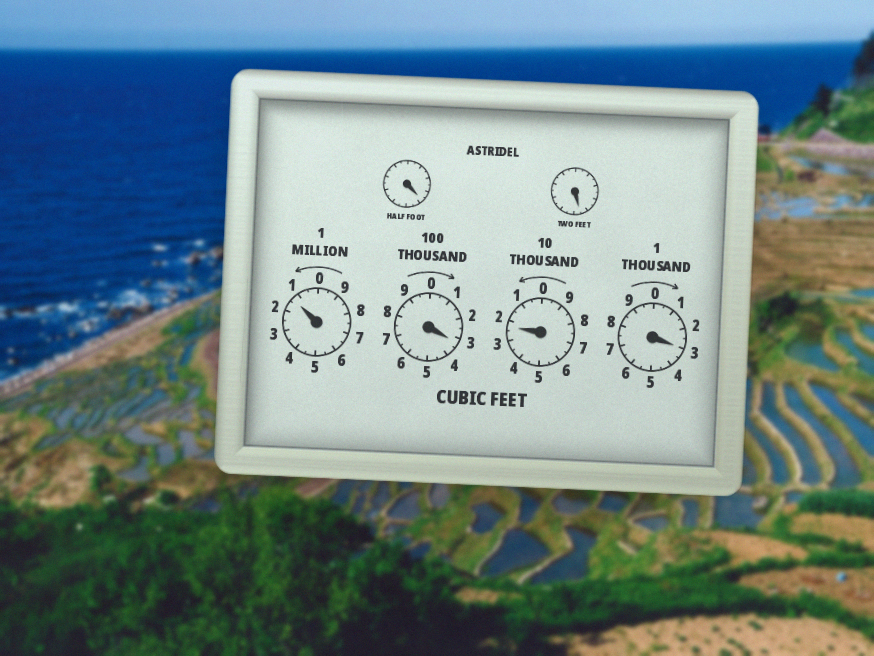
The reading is 132300 ft³
